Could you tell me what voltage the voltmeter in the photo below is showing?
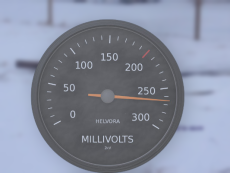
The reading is 265 mV
